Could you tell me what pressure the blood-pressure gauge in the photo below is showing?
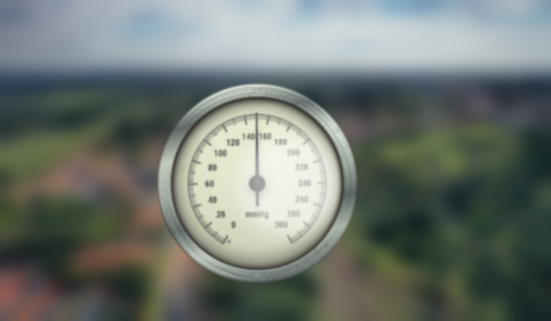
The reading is 150 mmHg
